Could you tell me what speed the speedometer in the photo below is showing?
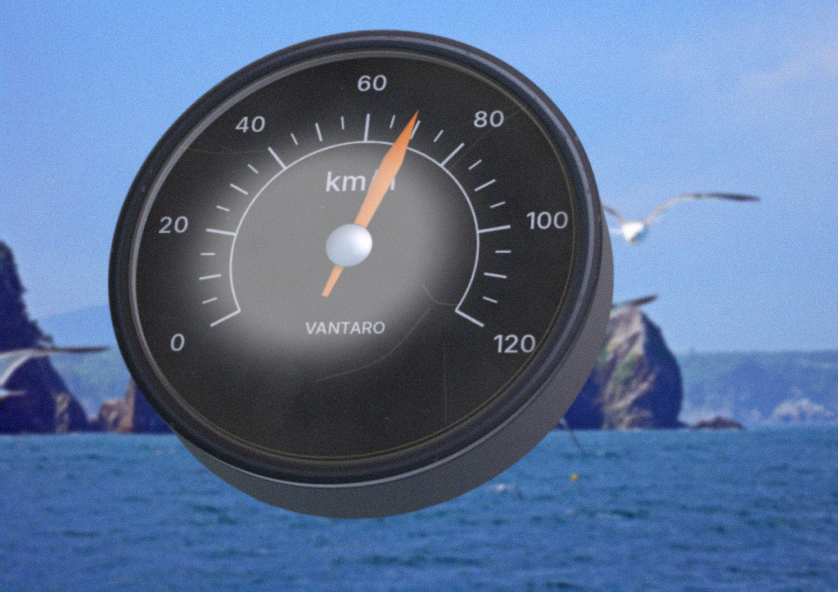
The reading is 70 km/h
